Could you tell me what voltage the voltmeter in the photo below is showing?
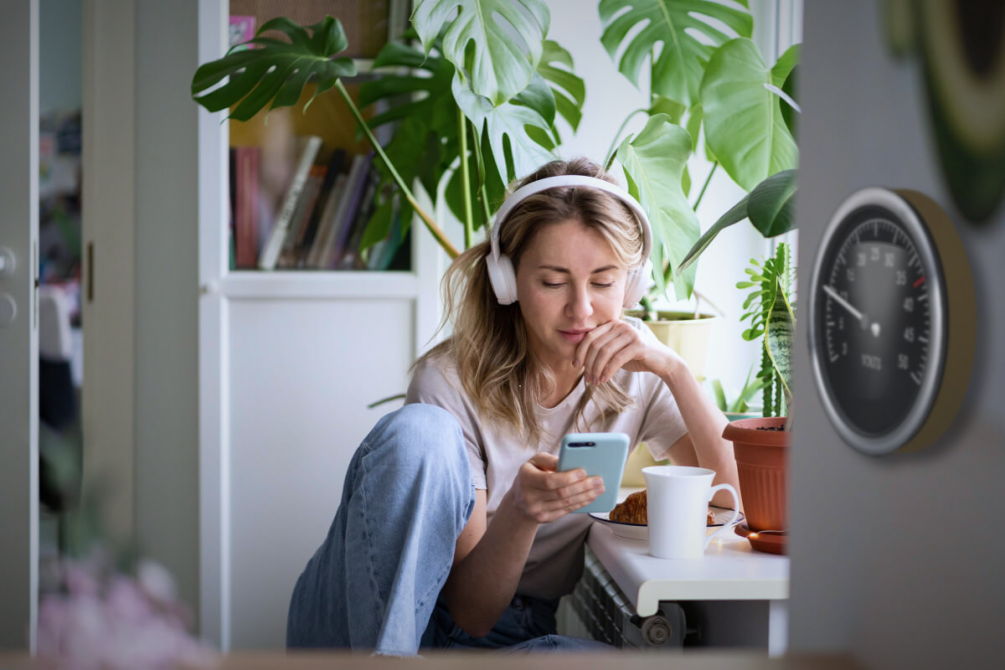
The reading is 10 V
